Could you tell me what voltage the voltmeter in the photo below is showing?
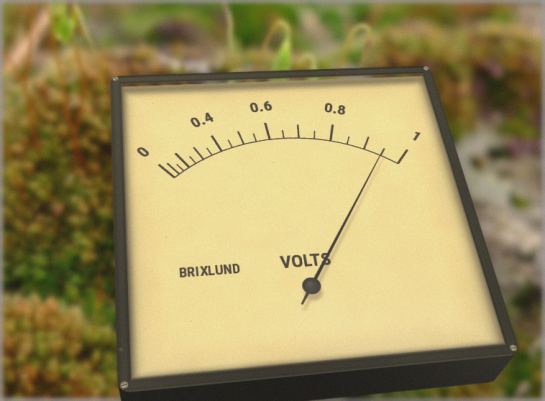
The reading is 0.95 V
